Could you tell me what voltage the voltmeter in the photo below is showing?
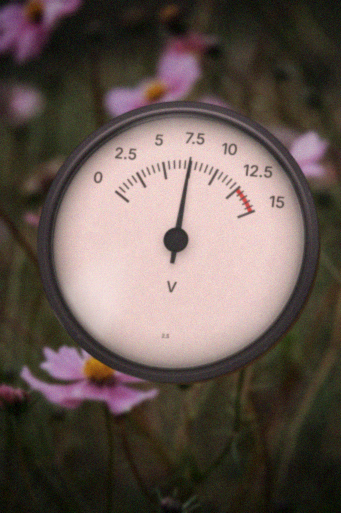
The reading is 7.5 V
